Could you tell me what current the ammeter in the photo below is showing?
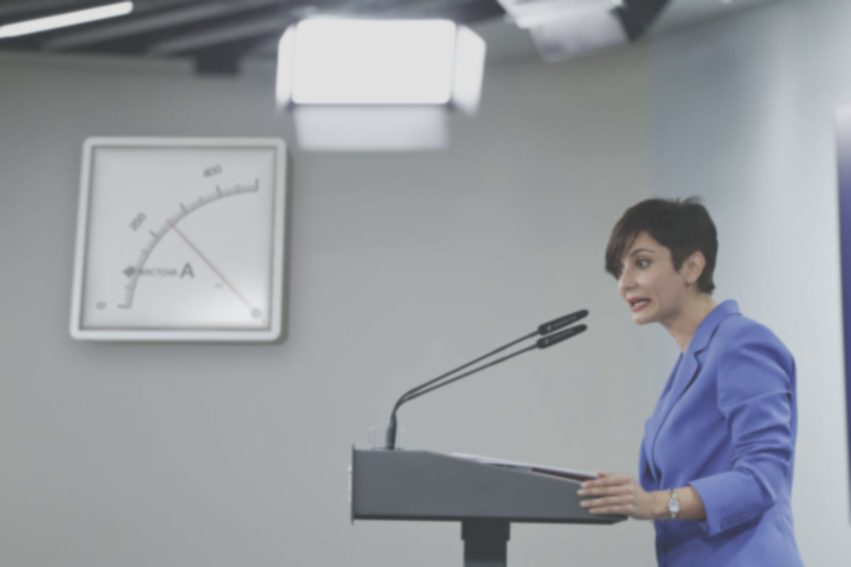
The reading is 250 A
